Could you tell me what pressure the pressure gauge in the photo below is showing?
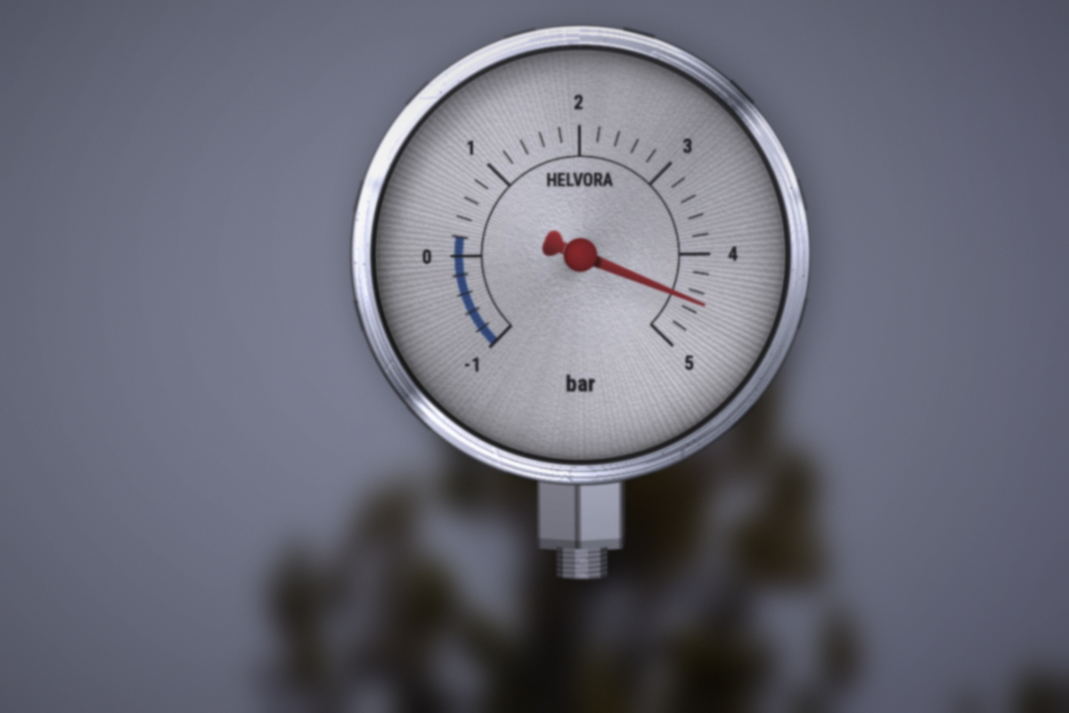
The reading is 4.5 bar
